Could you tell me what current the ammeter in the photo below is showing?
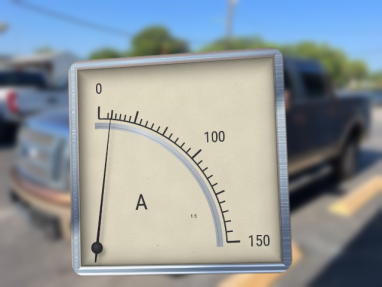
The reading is 25 A
